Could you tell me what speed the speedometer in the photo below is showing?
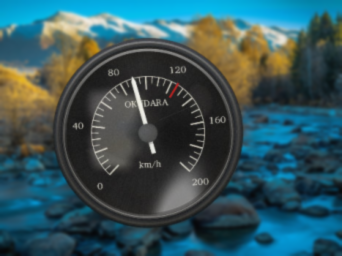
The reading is 90 km/h
